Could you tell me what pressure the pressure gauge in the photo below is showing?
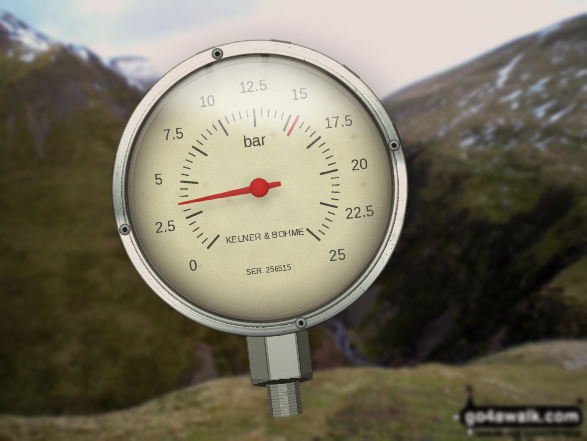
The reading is 3.5 bar
